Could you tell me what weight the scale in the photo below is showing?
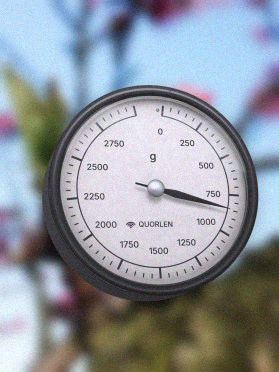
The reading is 850 g
